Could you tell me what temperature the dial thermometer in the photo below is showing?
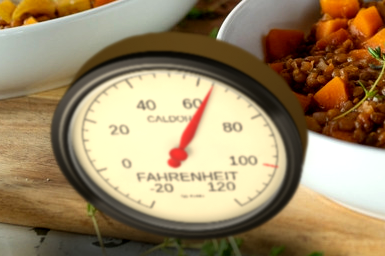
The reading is 64 °F
